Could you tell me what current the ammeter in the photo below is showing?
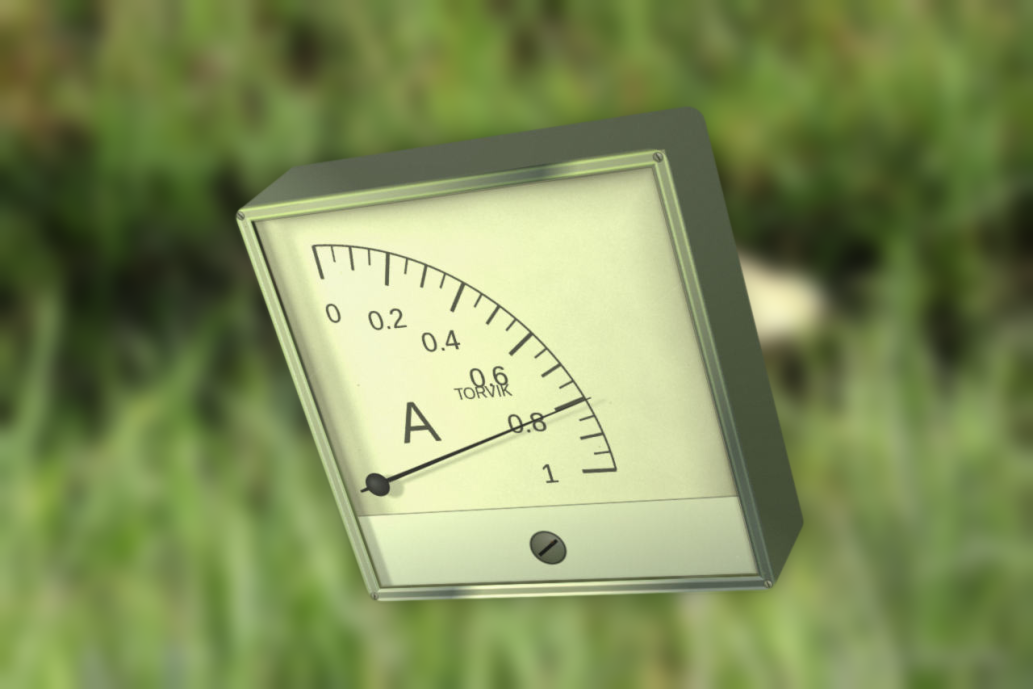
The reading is 0.8 A
